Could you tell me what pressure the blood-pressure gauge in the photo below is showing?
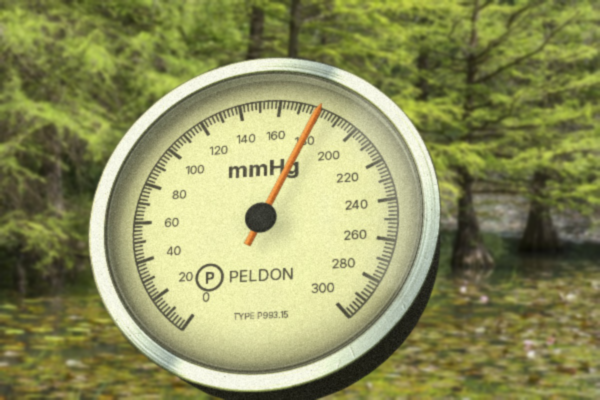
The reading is 180 mmHg
